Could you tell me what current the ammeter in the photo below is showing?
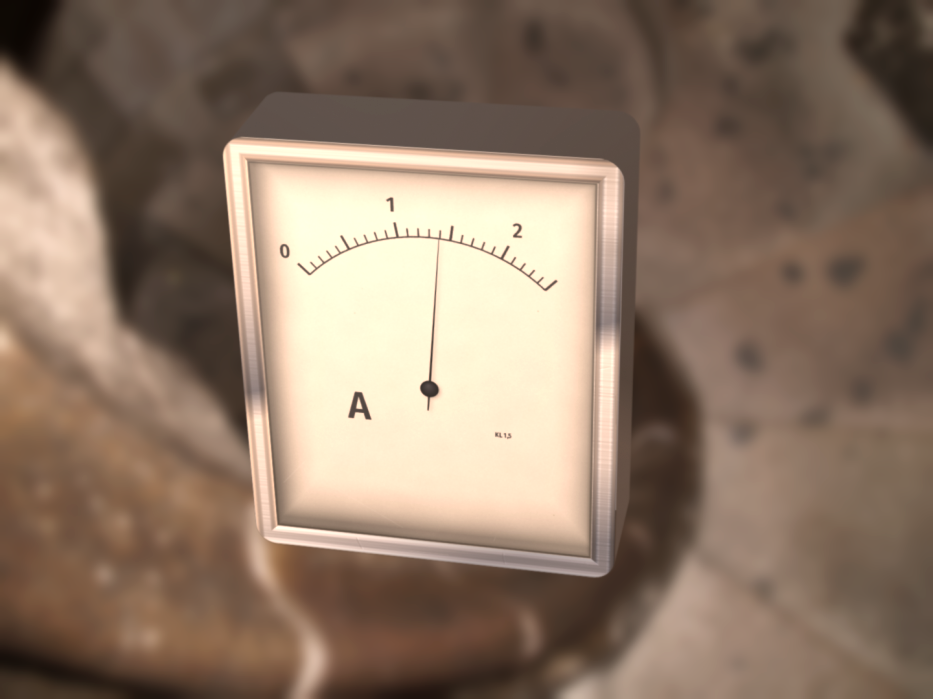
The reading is 1.4 A
